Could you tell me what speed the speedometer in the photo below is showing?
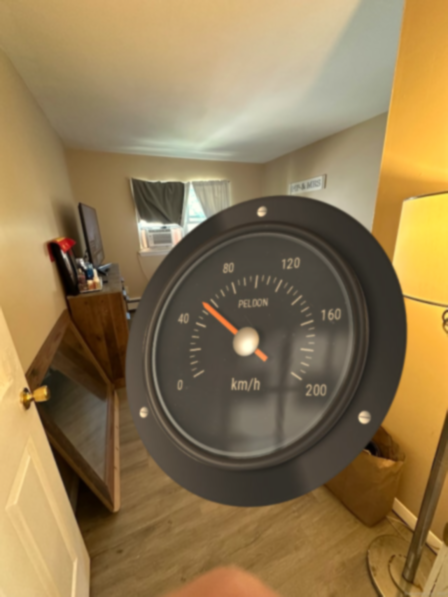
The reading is 55 km/h
